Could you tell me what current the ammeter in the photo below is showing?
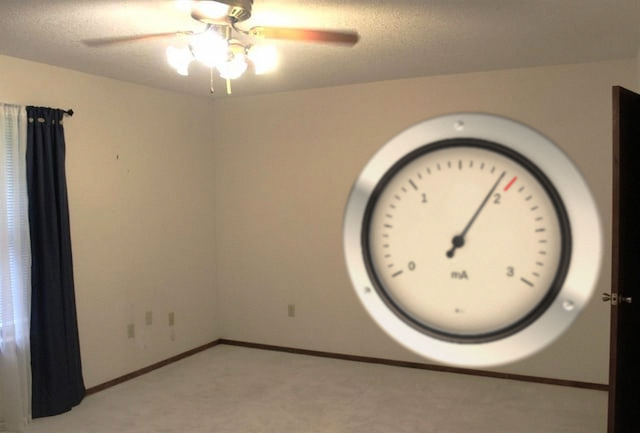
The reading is 1.9 mA
